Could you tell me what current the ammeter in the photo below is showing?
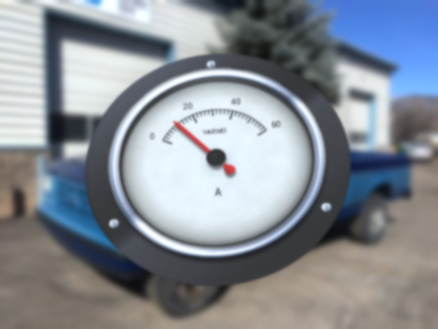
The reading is 10 A
